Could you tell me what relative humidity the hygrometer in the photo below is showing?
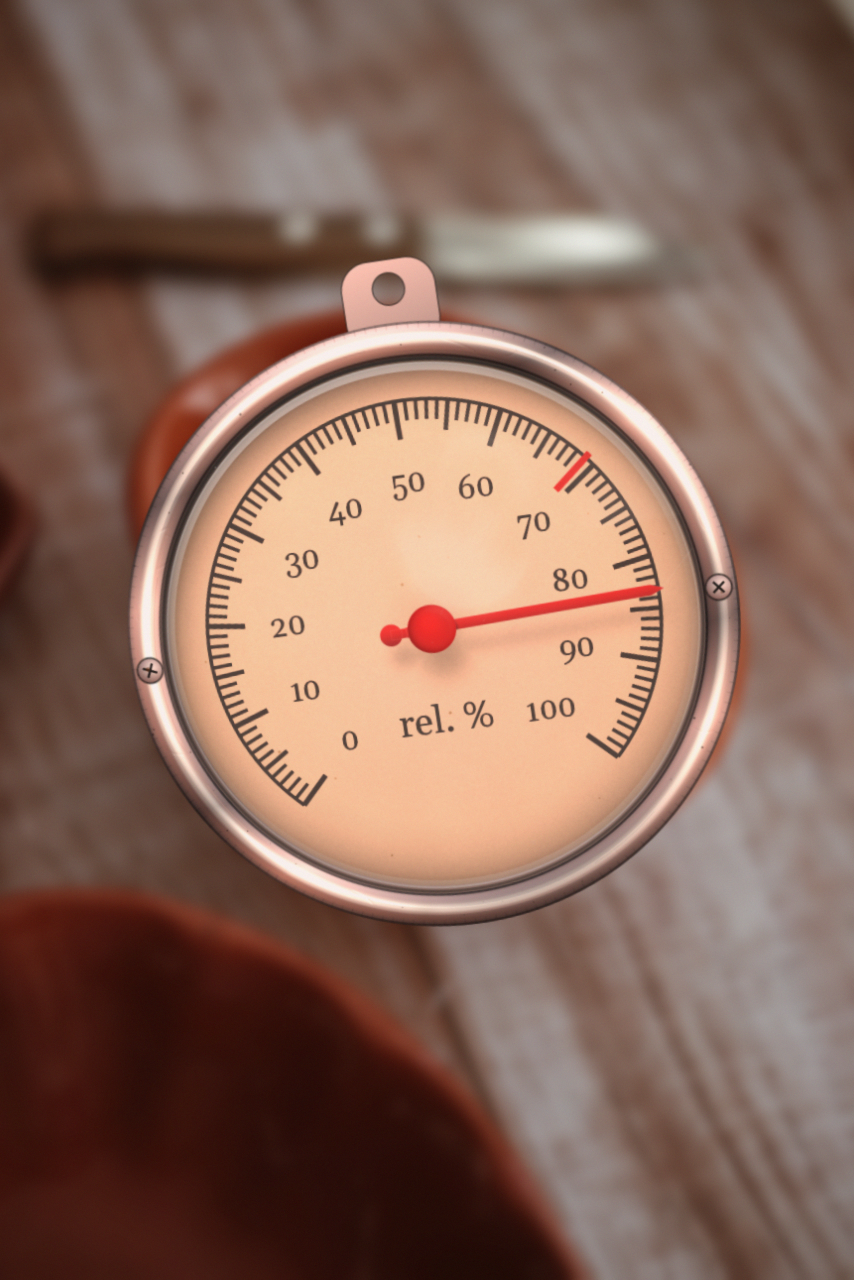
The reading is 83 %
